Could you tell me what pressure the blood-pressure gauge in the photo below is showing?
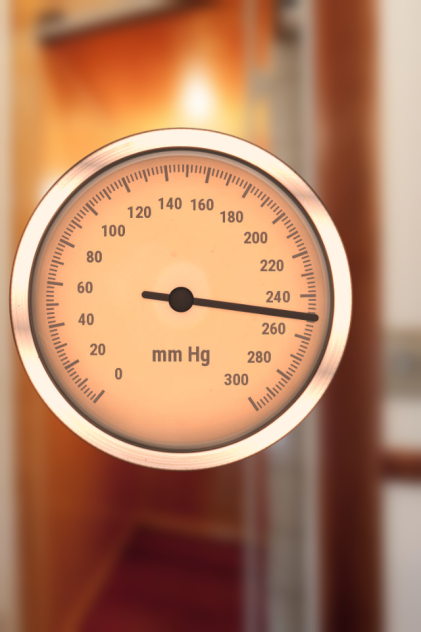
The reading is 250 mmHg
